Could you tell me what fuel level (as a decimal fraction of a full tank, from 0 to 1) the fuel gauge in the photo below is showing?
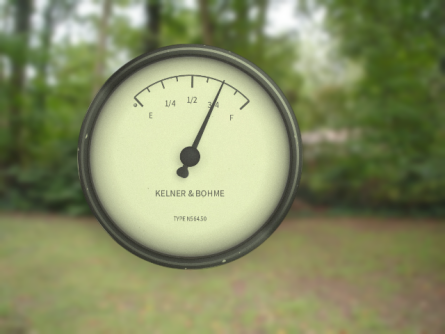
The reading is 0.75
